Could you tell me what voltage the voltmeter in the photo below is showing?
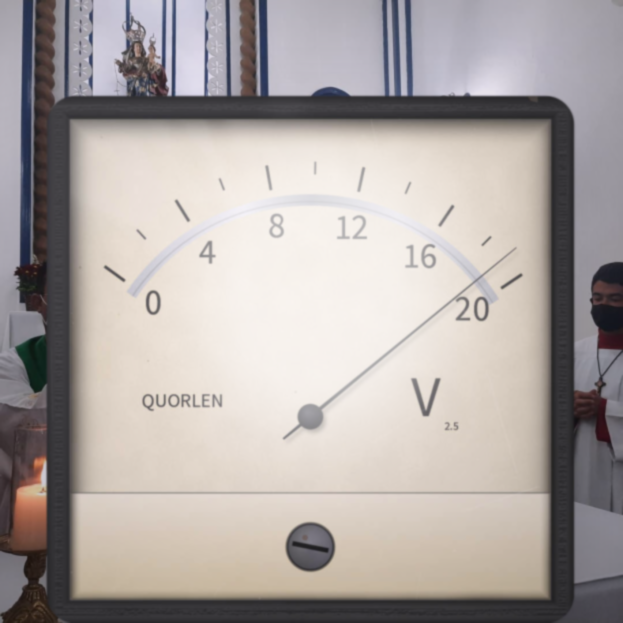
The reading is 19 V
